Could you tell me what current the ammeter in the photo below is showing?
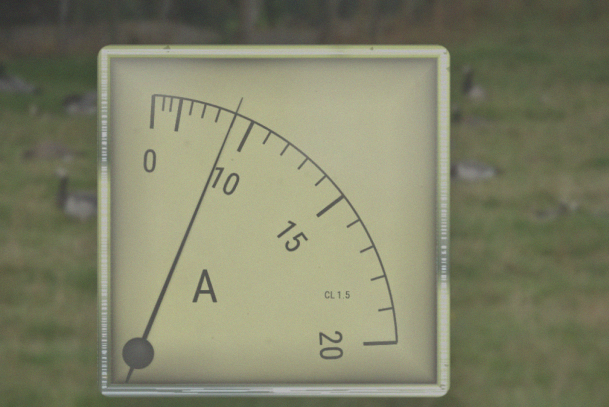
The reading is 9 A
